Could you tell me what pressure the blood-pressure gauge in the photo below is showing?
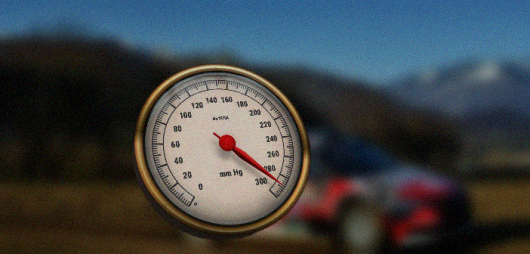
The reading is 290 mmHg
